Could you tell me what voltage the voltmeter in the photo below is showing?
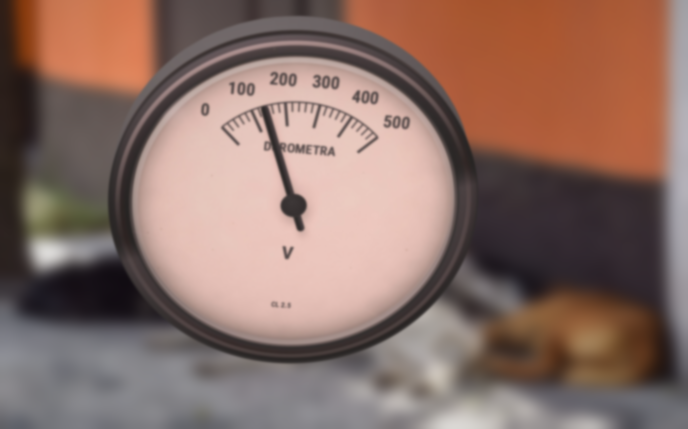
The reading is 140 V
